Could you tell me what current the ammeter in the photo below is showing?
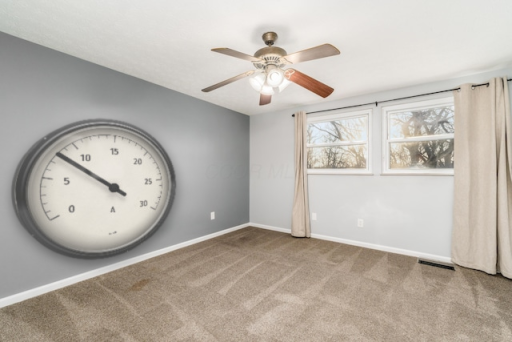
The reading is 8 A
